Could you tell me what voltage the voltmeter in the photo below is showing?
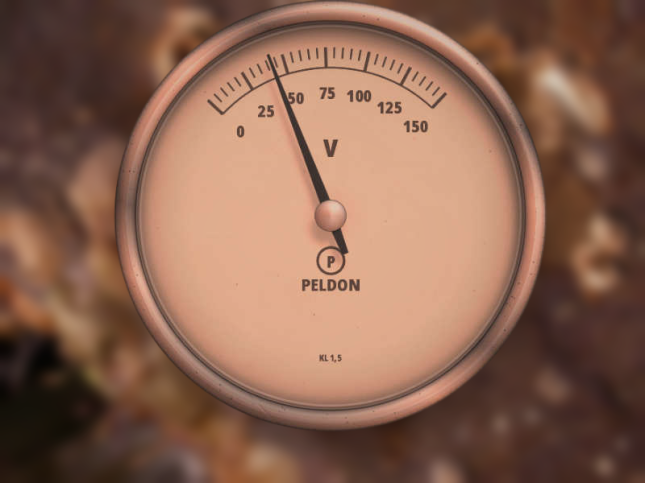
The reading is 42.5 V
